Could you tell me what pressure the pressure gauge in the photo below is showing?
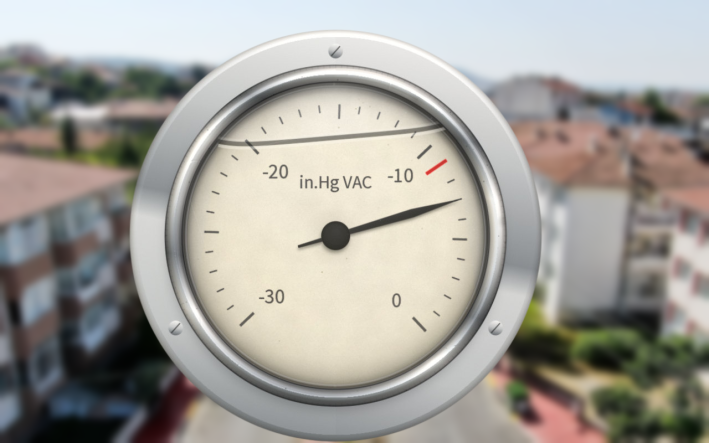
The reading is -7 inHg
